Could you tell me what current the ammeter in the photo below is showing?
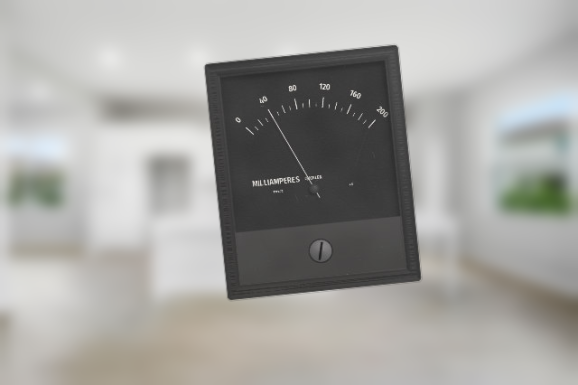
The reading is 40 mA
